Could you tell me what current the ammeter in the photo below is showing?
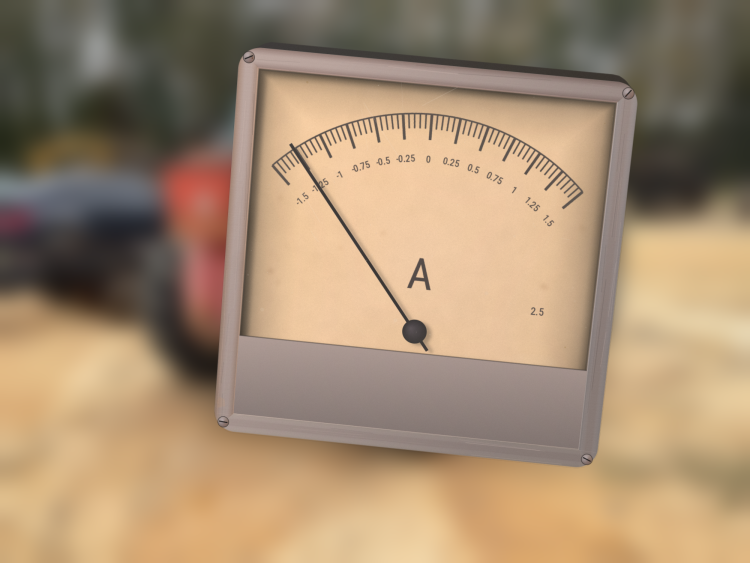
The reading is -1.25 A
